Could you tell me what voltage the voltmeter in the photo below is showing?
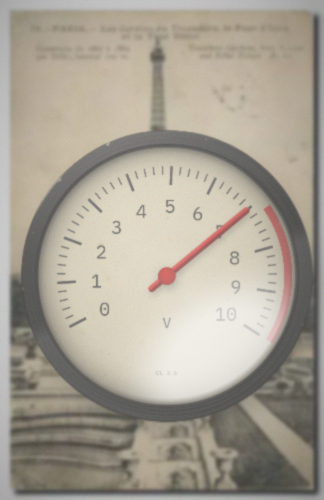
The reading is 7 V
